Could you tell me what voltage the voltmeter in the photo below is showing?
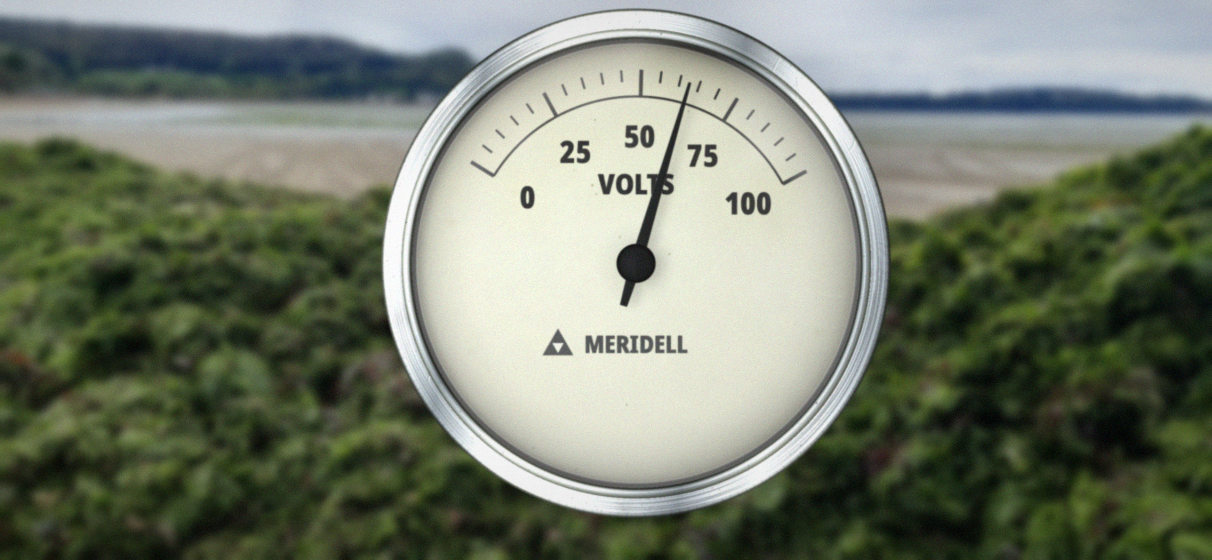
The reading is 62.5 V
